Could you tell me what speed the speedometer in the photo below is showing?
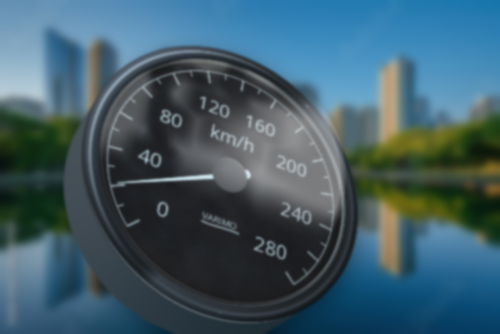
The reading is 20 km/h
